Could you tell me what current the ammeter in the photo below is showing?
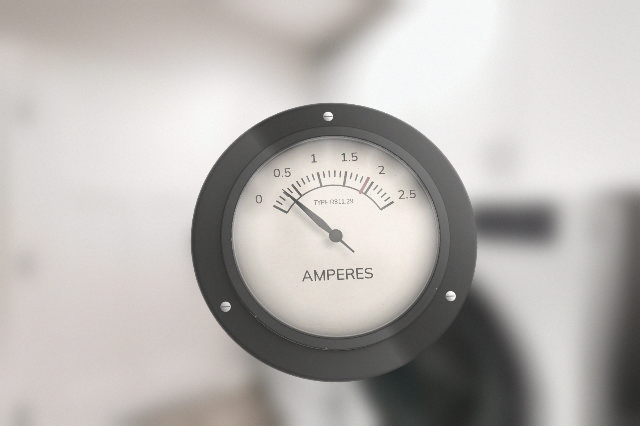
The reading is 0.3 A
